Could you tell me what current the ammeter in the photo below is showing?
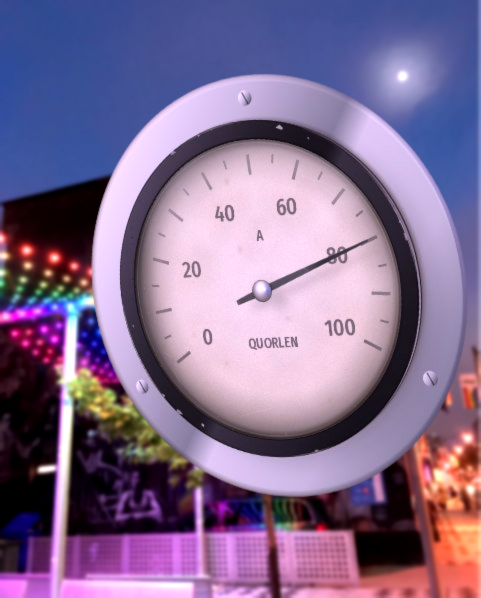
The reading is 80 A
